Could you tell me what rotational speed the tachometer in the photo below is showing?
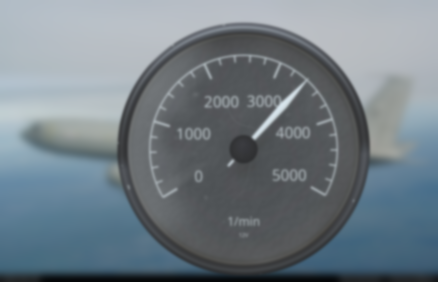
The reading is 3400 rpm
